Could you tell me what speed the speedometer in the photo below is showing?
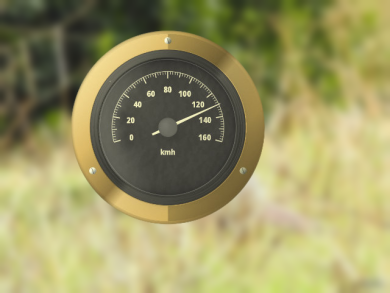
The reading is 130 km/h
